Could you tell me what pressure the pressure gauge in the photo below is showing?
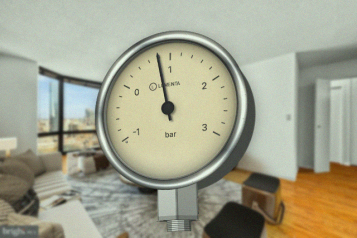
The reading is 0.8 bar
